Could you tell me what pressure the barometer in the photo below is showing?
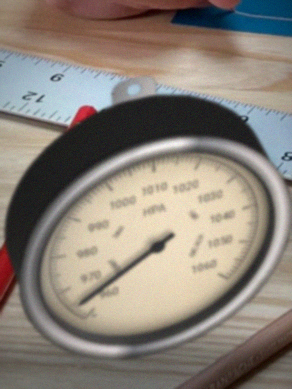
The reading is 965 hPa
